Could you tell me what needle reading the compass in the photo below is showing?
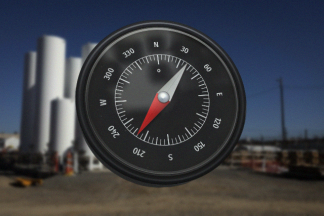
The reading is 220 °
